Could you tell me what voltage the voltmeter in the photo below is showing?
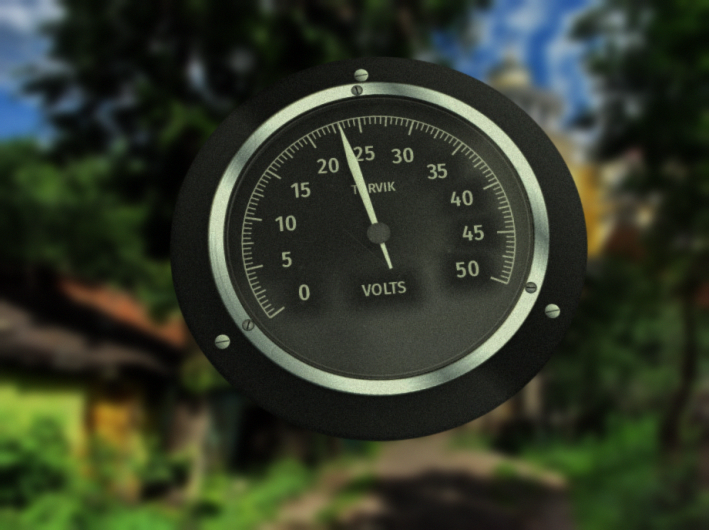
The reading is 23 V
